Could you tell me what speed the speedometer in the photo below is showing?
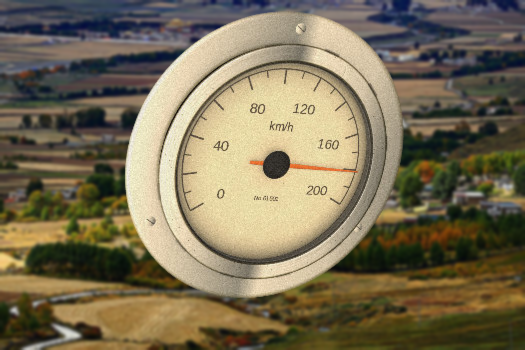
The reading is 180 km/h
